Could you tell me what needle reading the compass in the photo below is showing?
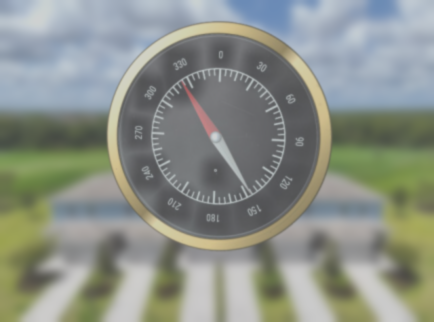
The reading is 325 °
